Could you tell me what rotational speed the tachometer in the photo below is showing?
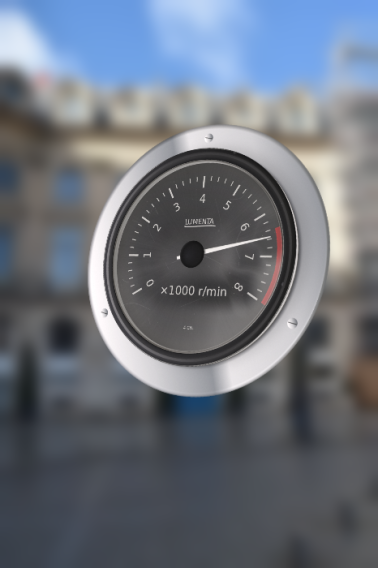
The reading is 6600 rpm
